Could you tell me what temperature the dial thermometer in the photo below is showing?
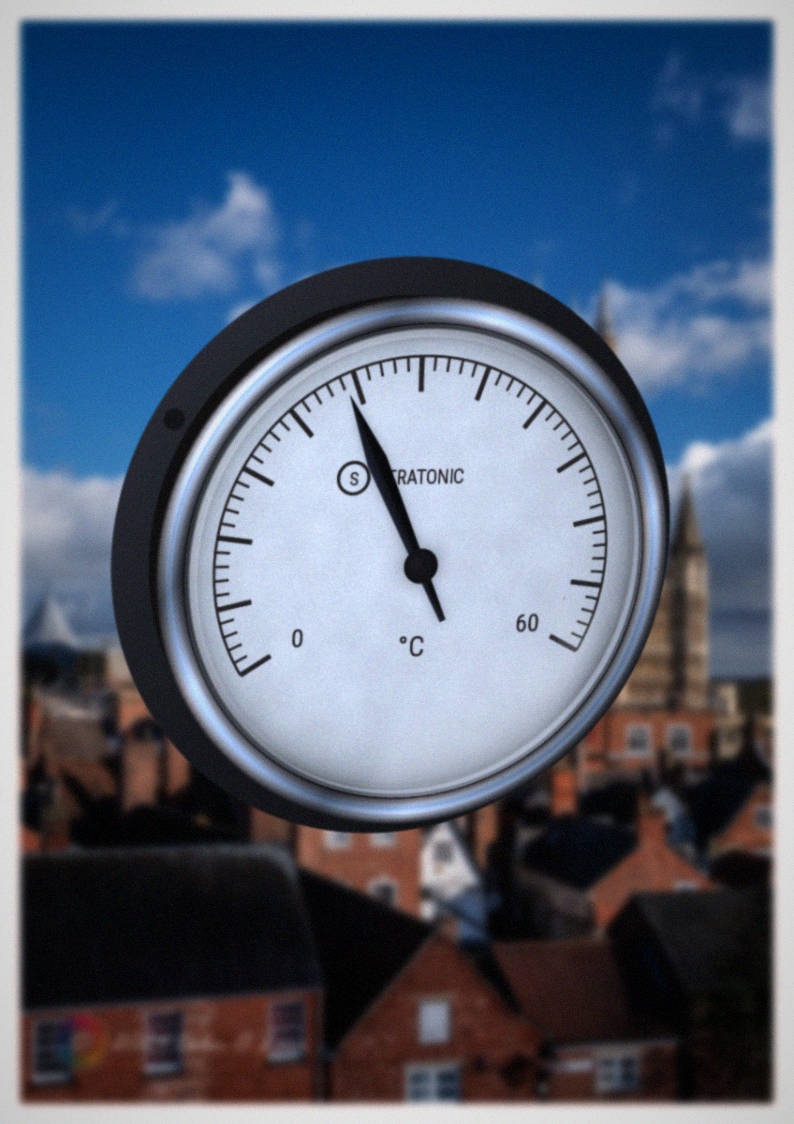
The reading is 24 °C
